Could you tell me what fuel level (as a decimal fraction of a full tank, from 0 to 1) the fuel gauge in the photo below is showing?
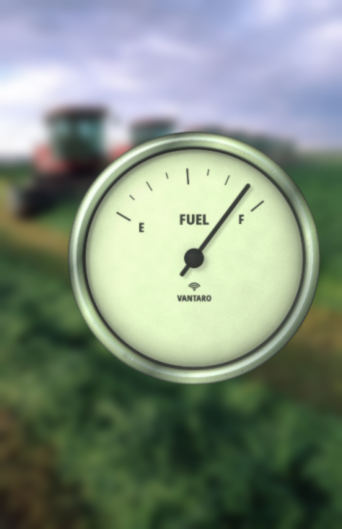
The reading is 0.875
